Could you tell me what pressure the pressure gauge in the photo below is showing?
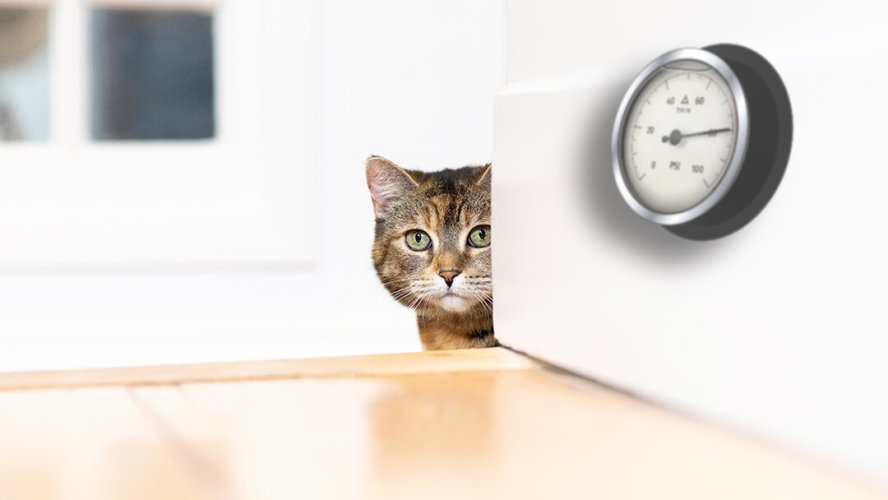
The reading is 80 psi
